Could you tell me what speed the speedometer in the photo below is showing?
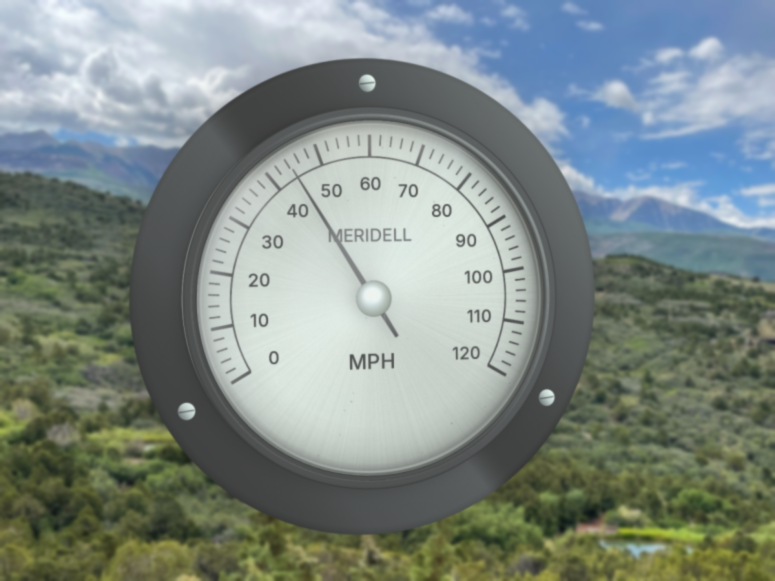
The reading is 44 mph
